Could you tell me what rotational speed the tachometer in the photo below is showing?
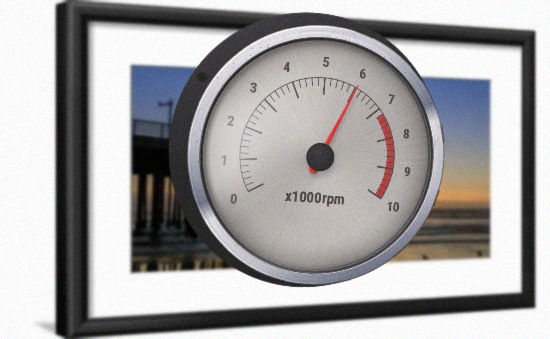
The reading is 6000 rpm
